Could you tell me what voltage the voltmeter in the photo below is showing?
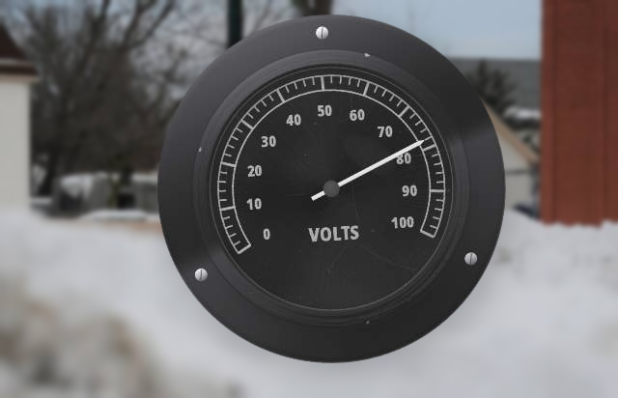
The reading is 78 V
